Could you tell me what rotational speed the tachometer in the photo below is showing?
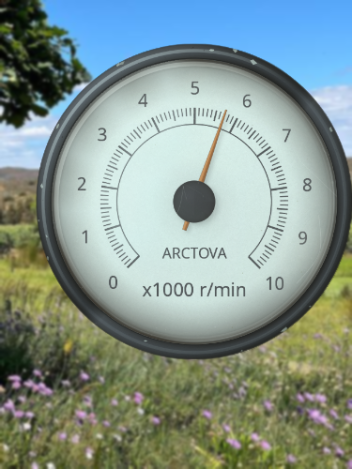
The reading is 5700 rpm
